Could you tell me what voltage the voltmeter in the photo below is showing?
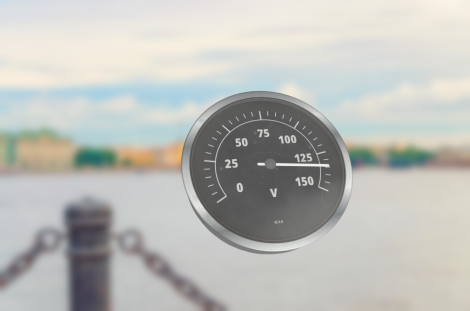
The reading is 135 V
